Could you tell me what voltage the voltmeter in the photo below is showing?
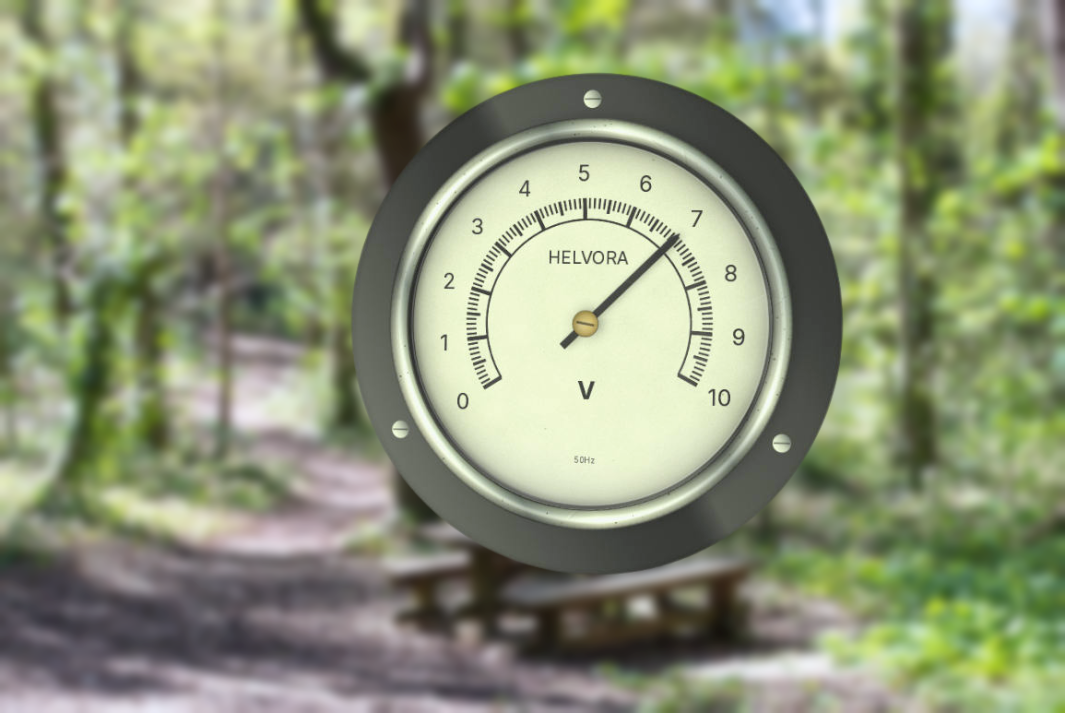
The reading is 7 V
